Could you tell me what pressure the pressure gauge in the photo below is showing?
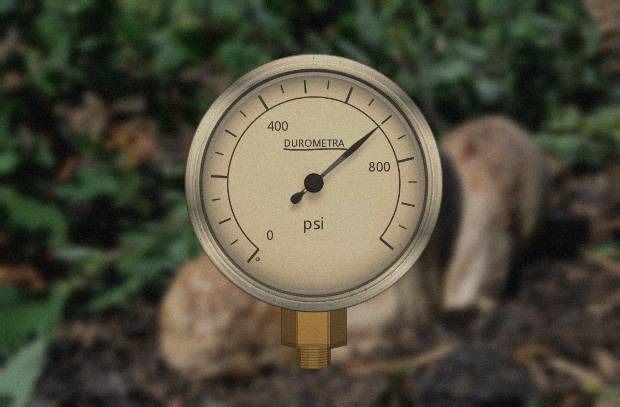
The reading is 700 psi
